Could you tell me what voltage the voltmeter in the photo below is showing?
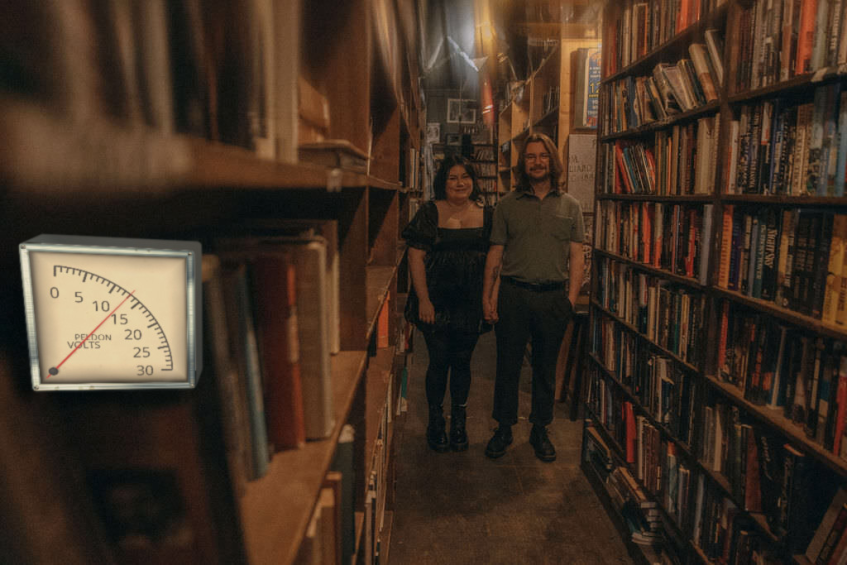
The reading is 13 V
